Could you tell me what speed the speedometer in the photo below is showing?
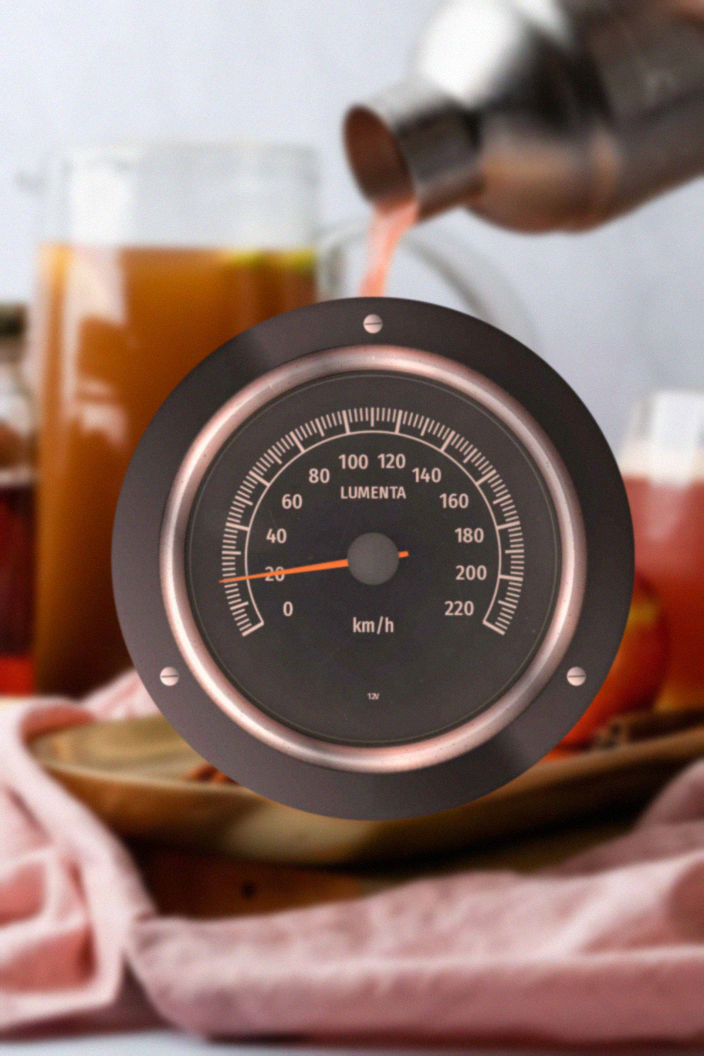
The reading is 20 km/h
